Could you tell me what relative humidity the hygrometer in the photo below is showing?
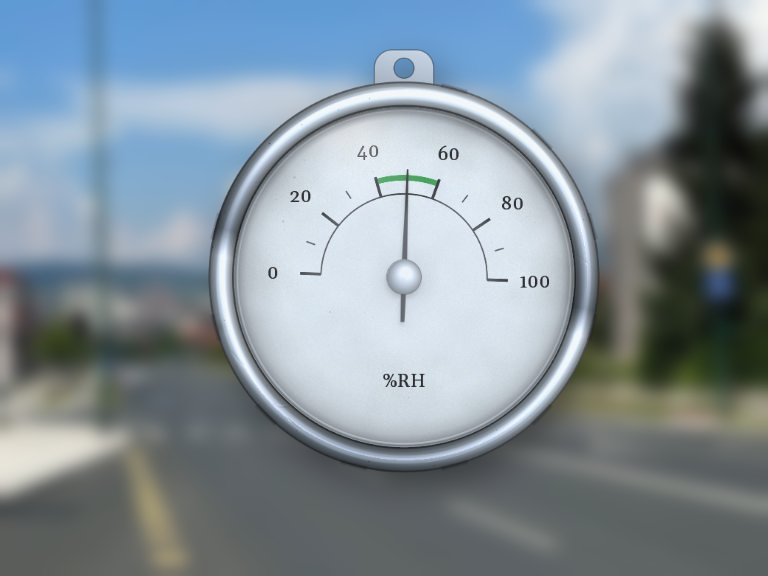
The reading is 50 %
